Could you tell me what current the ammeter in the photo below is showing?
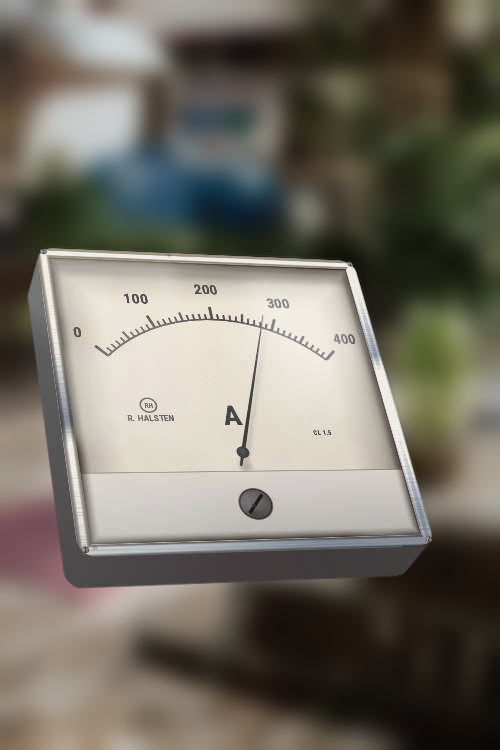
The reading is 280 A
